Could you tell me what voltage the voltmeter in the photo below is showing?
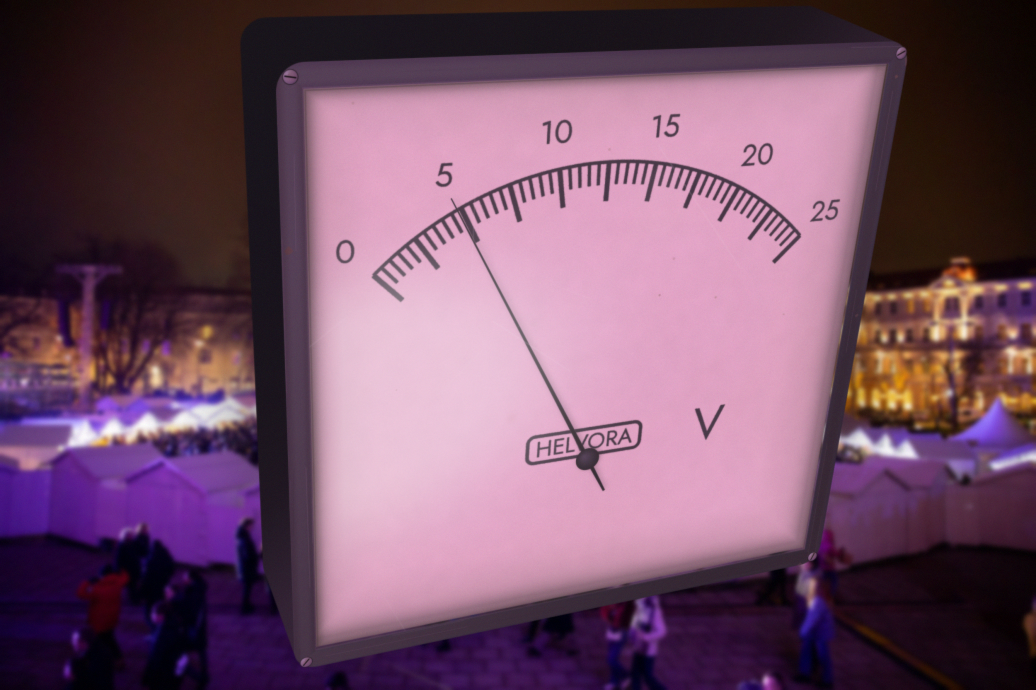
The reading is 4.75 V
